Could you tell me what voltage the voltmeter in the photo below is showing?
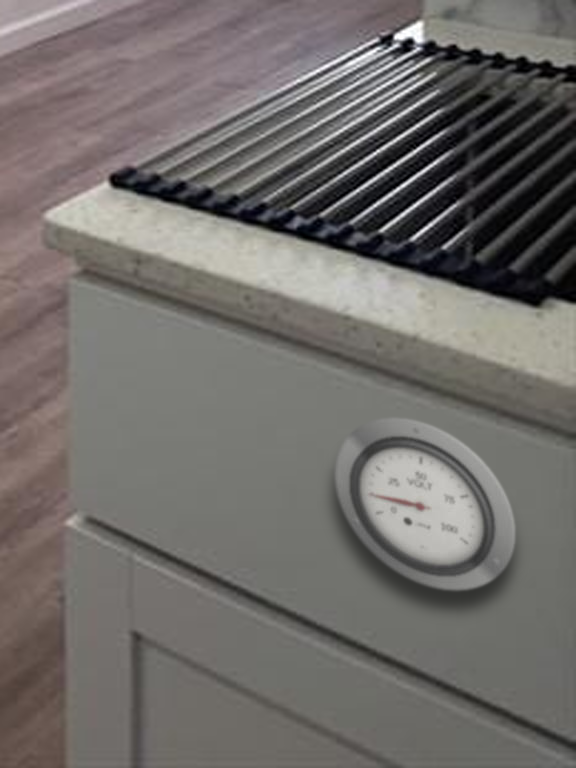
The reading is 10 V
